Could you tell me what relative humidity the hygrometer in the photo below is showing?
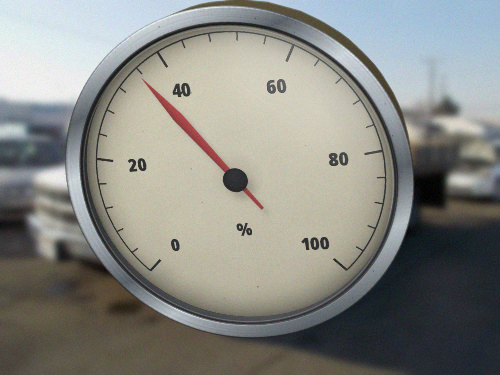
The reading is 36 %
